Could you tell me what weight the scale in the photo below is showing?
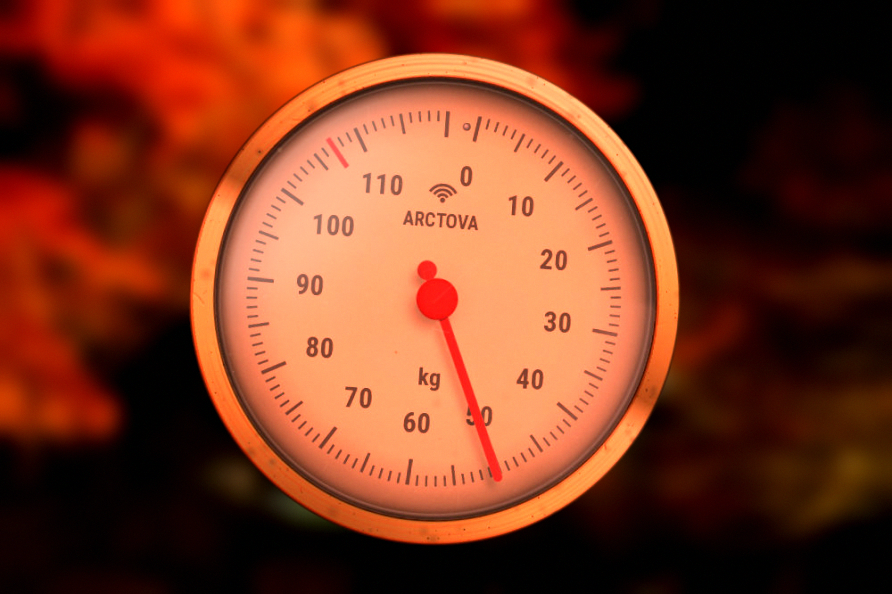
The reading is 50.5 kg
